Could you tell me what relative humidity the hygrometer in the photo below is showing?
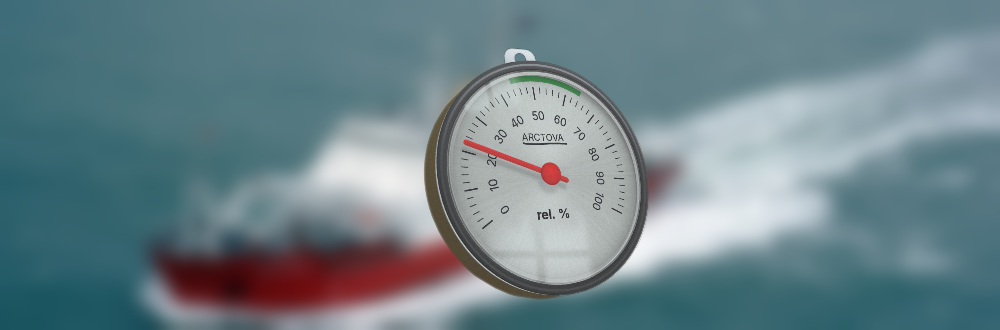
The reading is 22 %
